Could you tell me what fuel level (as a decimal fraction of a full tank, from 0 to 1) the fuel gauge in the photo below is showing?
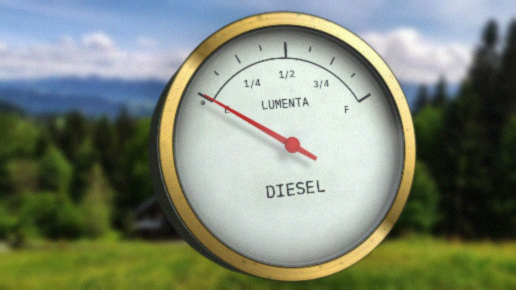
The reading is 0
